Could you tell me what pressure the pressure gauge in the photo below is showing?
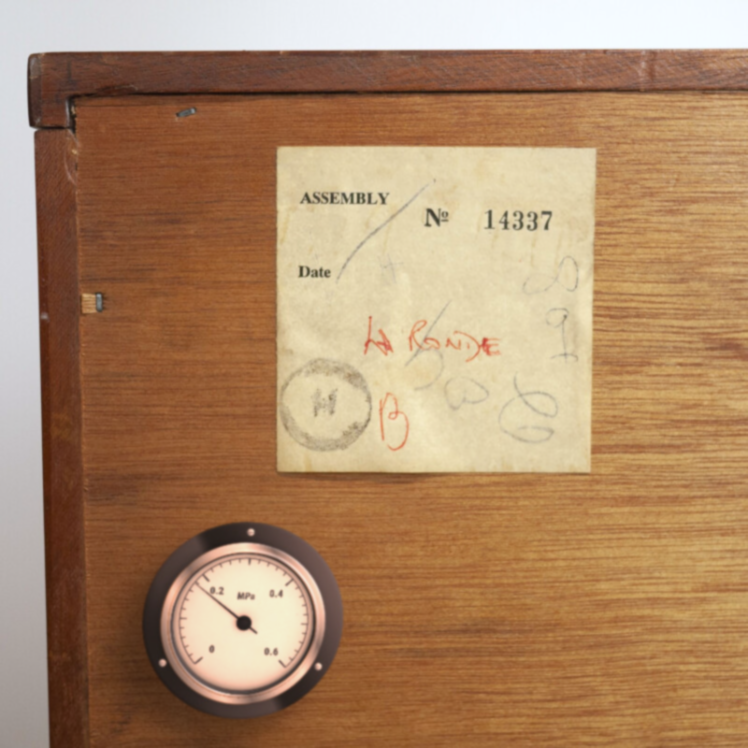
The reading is 0.18 MPa
